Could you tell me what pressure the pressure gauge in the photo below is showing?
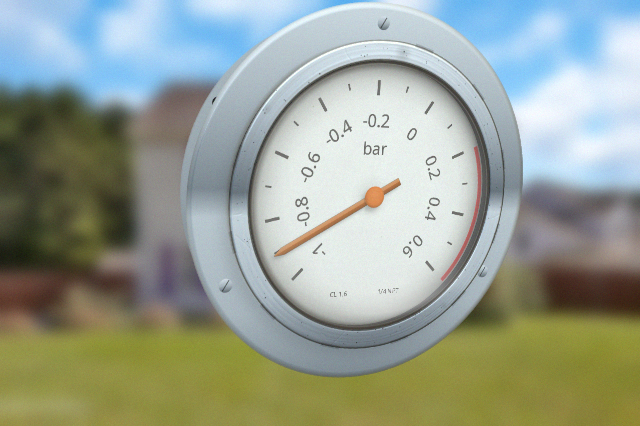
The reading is -0.9 bar
